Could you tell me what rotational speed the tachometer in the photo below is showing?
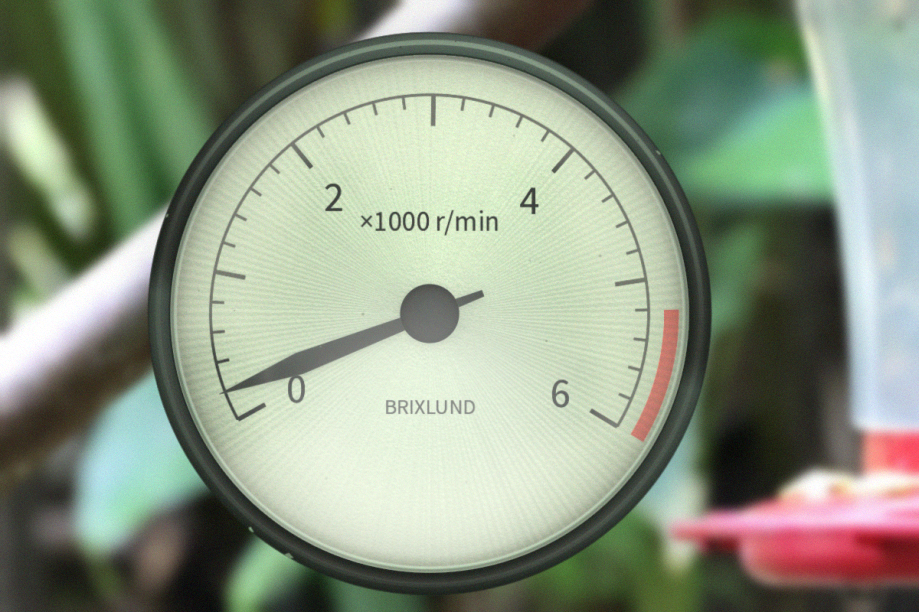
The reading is 200 rpm
